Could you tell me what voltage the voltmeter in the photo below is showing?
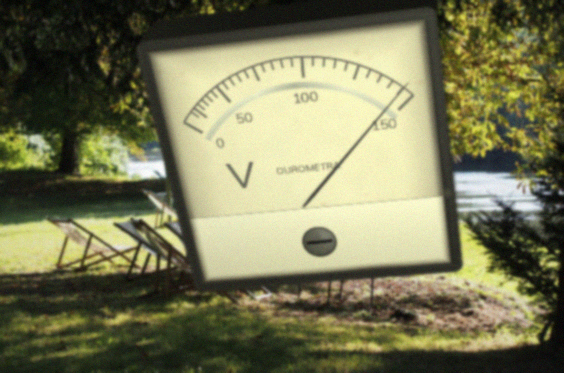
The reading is 145 V
